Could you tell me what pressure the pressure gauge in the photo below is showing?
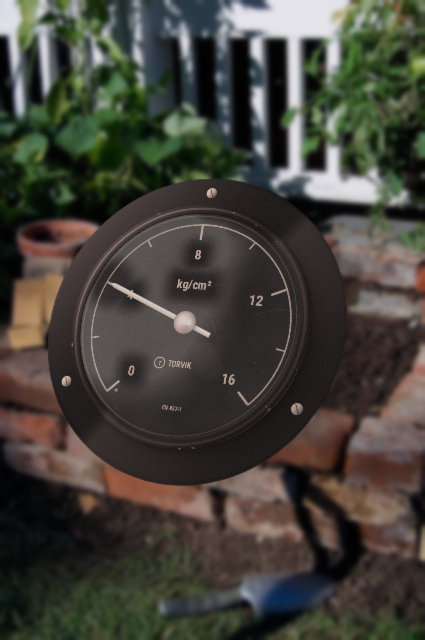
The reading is 4 kg/cm²
